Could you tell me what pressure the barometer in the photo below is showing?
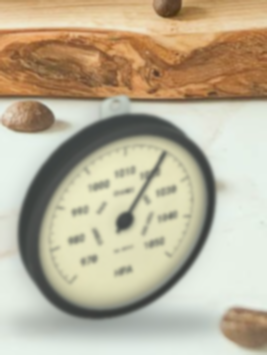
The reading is 1020 hPa
